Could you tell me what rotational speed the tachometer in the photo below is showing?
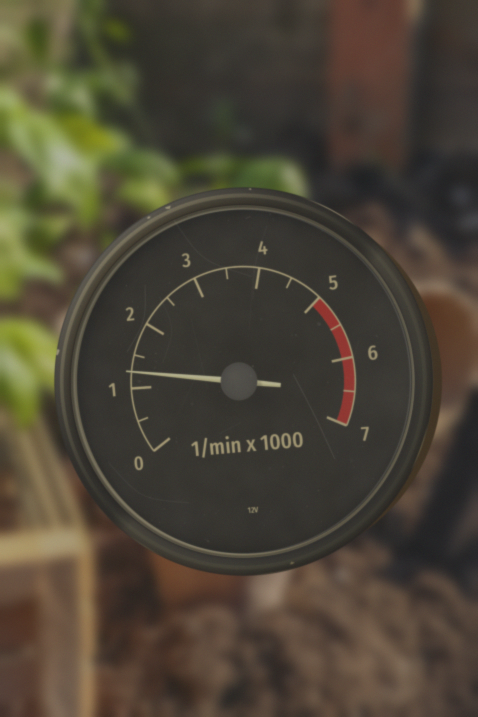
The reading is 1250 rpm
